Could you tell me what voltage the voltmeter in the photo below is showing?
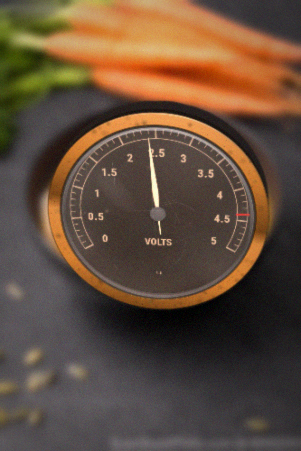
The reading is 2.4 V
